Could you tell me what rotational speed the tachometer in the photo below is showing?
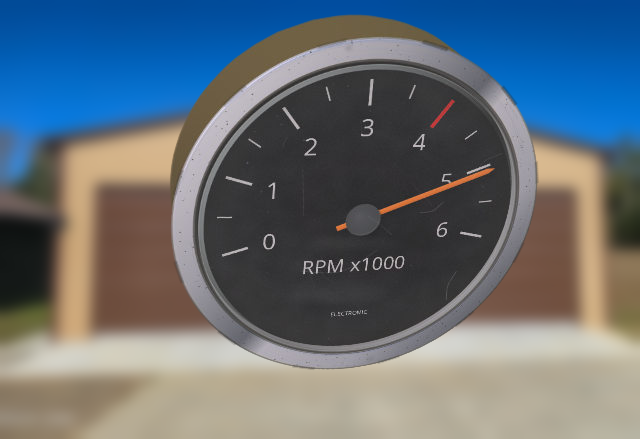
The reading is 5000 rpm
